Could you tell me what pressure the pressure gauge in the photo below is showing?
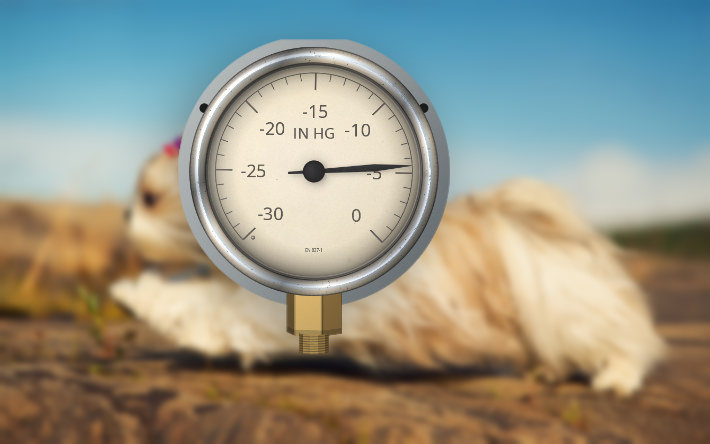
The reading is -5.5 inHg
